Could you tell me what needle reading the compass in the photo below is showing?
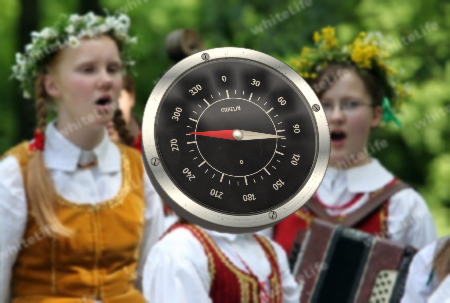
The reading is 280 °
